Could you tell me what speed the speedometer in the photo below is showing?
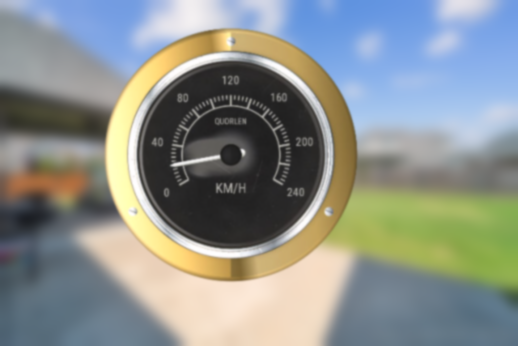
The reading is 20 km/h
